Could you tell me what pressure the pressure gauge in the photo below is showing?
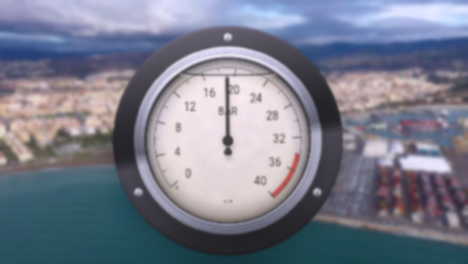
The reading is 19 bar
